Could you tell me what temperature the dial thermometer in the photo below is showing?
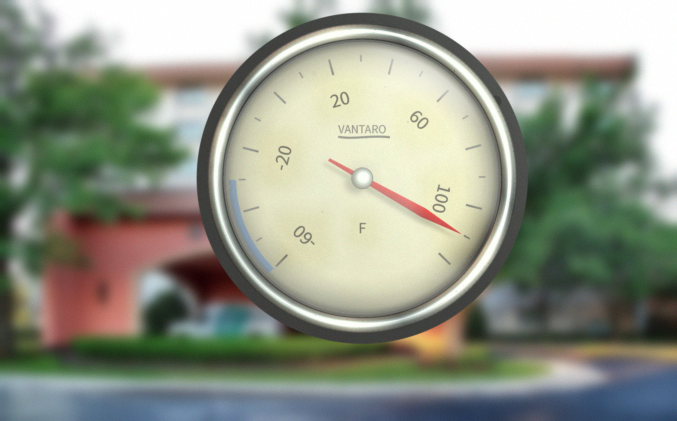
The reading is 110 °F
